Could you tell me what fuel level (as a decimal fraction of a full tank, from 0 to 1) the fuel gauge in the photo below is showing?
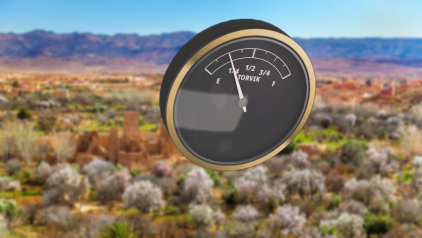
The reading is 0.25
